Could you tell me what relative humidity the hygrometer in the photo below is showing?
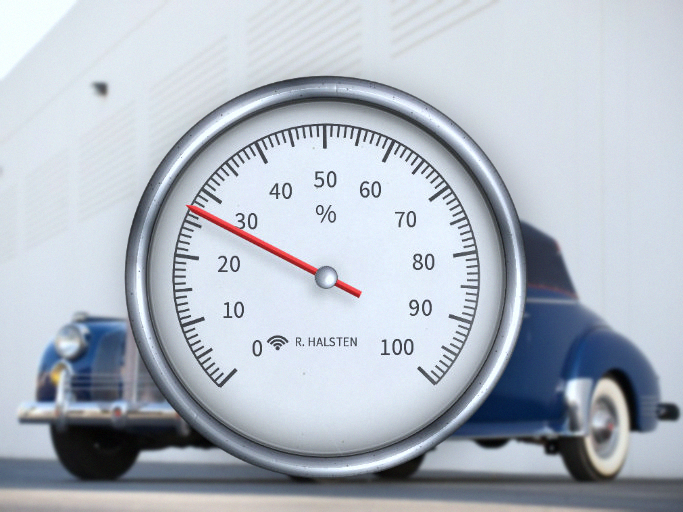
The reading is 27 %
